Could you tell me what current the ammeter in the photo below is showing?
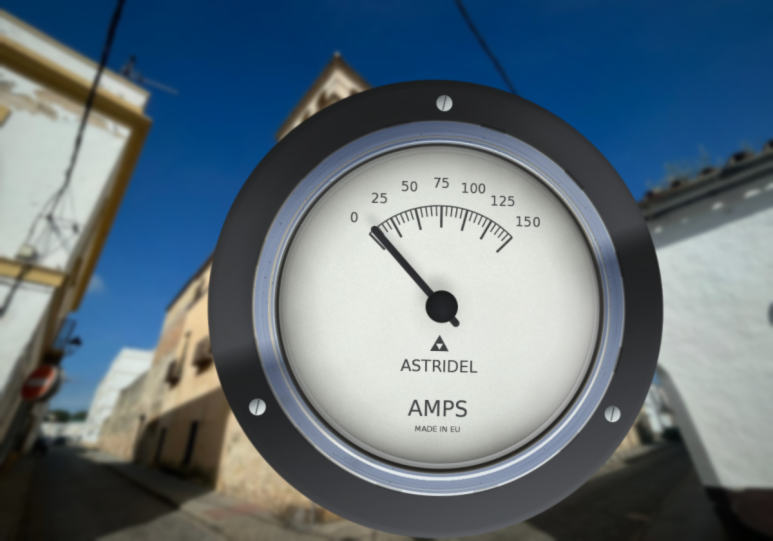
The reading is 5 A
